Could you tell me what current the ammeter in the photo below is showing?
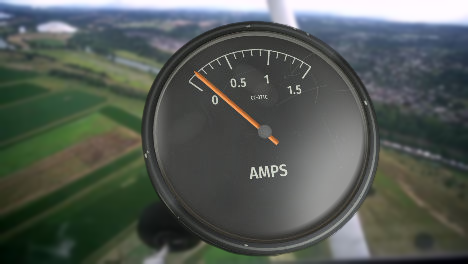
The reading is 0.1 A
